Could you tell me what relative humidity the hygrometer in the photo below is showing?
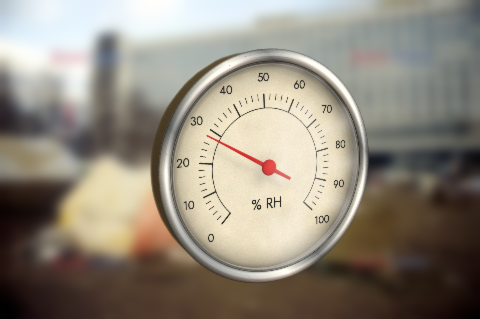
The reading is 28 %
